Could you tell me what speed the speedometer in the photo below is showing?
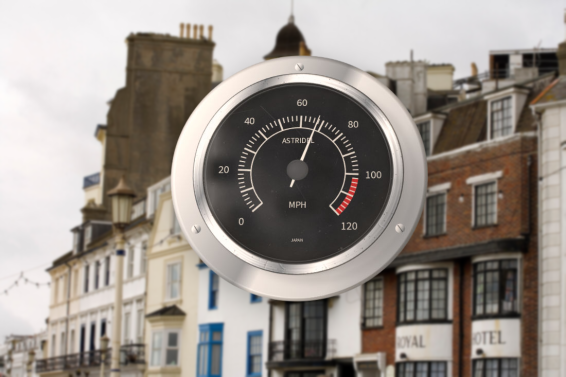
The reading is 68 mph
